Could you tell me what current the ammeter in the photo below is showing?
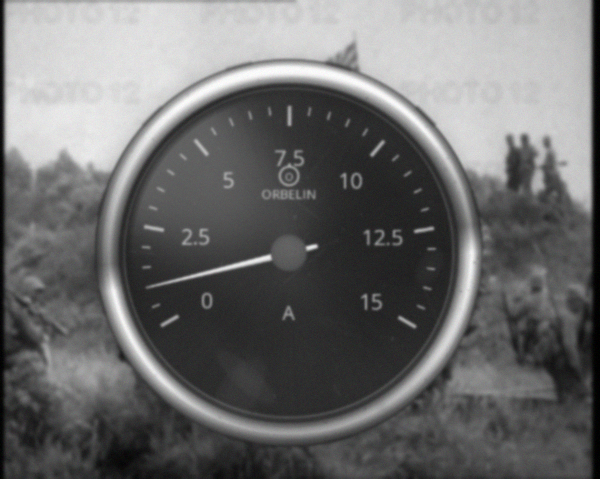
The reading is 1 A
